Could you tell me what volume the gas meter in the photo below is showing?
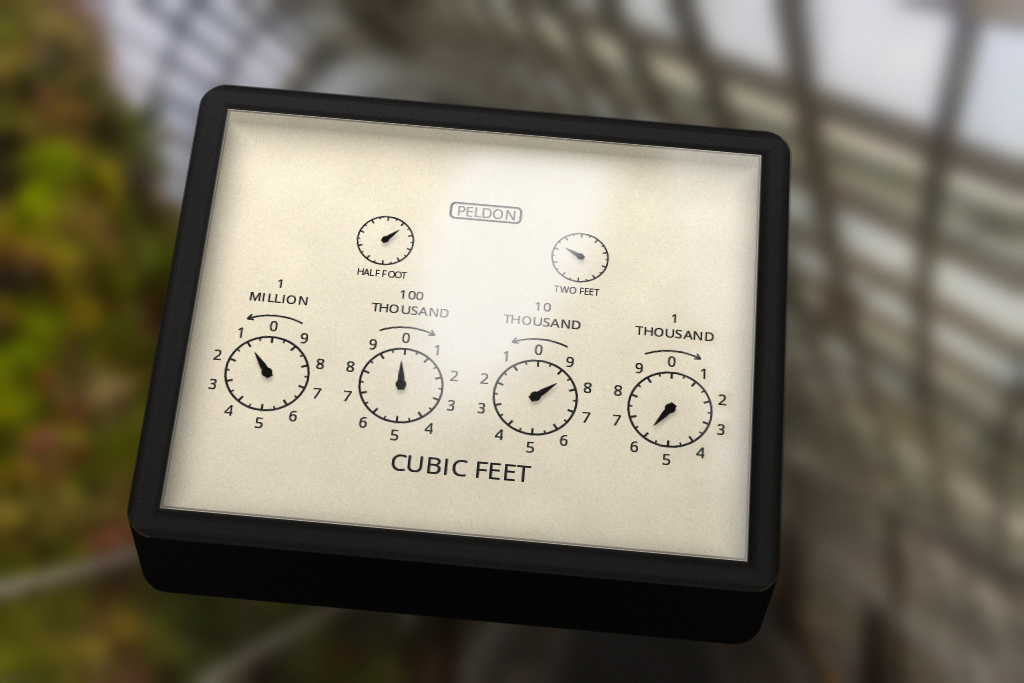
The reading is 98600 ft³
